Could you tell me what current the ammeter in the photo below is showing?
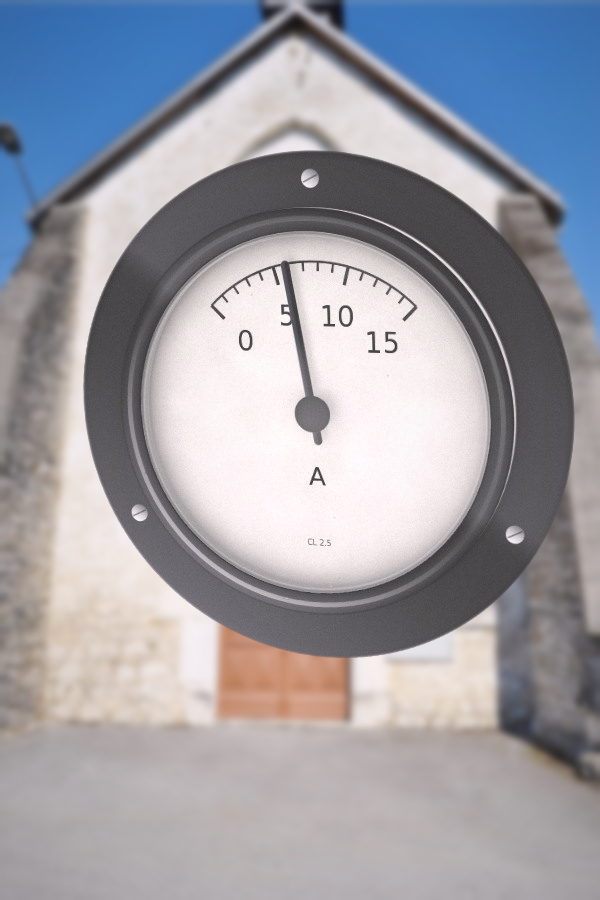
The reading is 6 A
